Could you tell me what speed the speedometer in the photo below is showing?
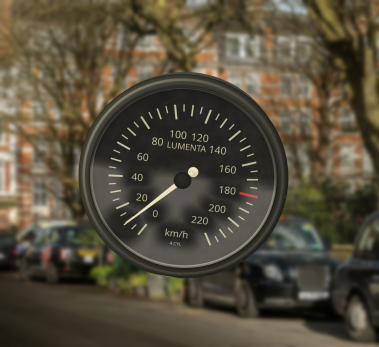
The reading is 10 km/h
